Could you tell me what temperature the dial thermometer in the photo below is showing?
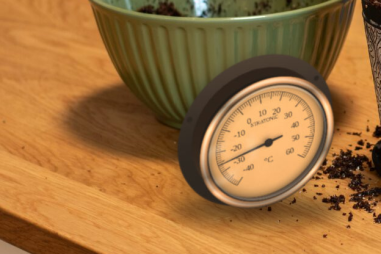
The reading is -25 °C
